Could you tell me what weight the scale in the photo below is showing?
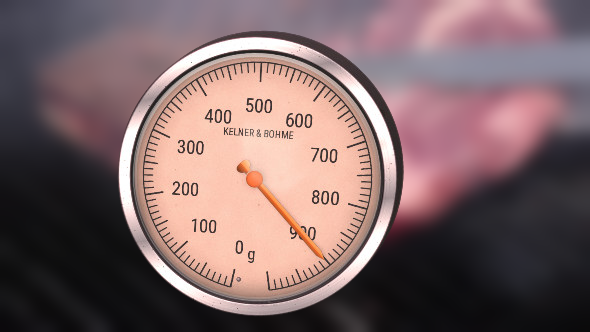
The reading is 900 g
